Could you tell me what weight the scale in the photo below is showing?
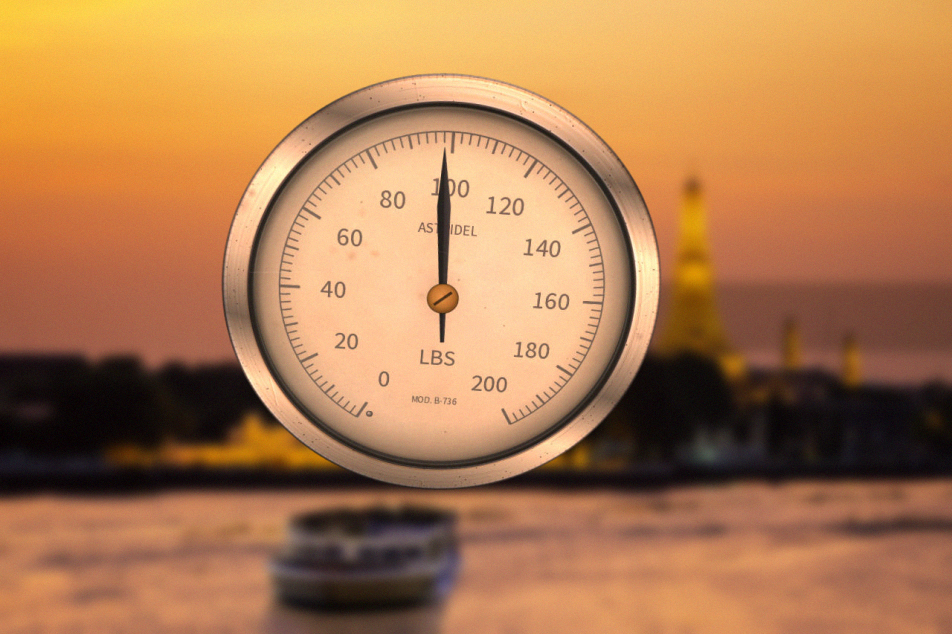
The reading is 98 lb
